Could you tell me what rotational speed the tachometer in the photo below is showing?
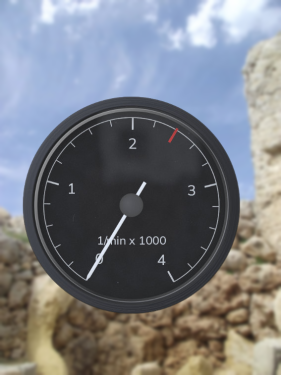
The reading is 0 rpm
